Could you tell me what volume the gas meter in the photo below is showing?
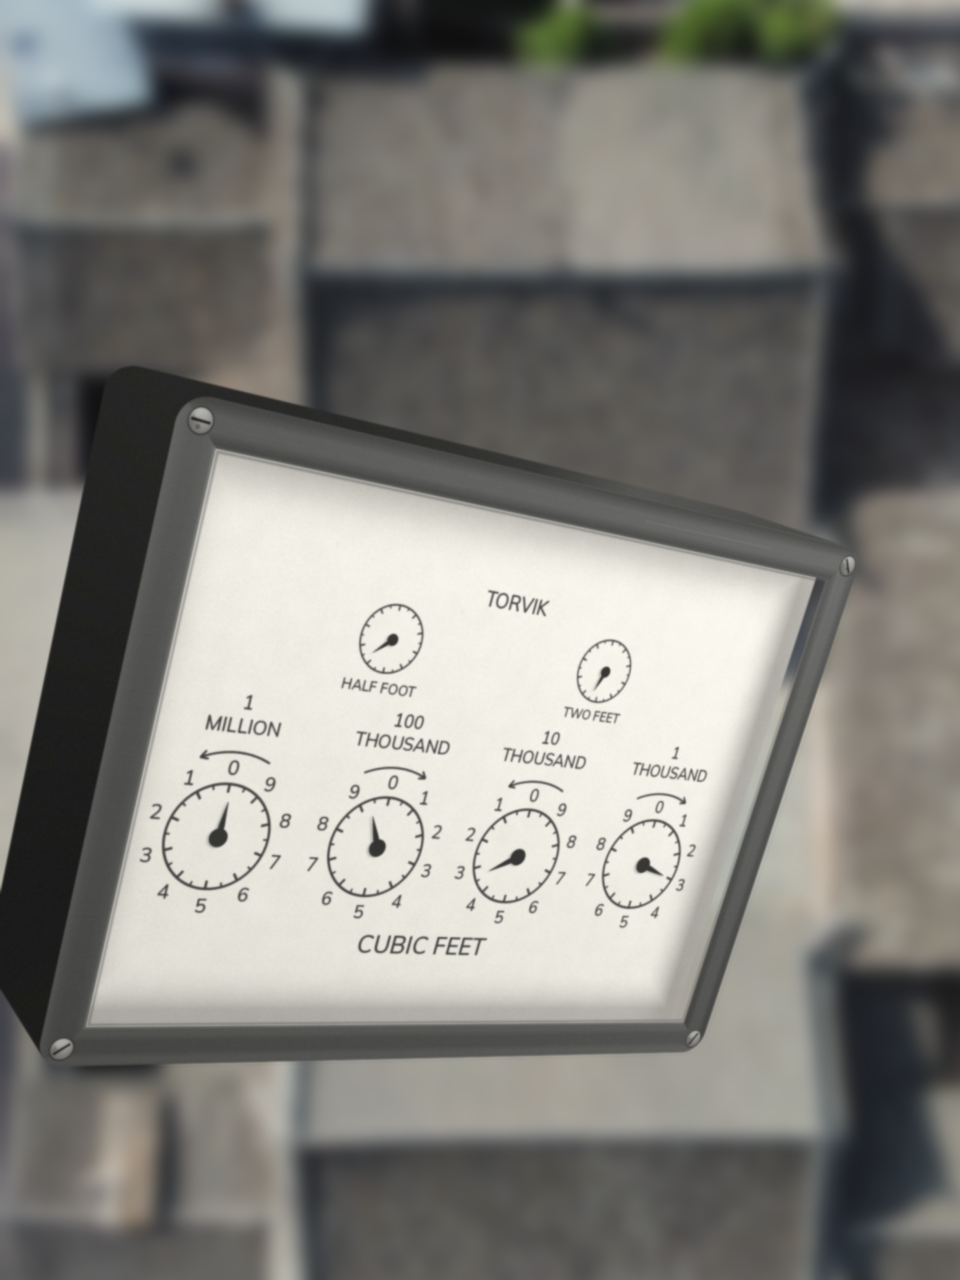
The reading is 993300 ft³
